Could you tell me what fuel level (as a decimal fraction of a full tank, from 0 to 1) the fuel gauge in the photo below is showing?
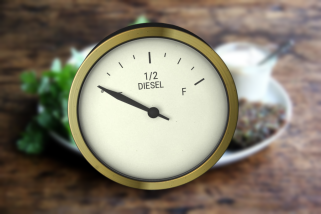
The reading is 0
